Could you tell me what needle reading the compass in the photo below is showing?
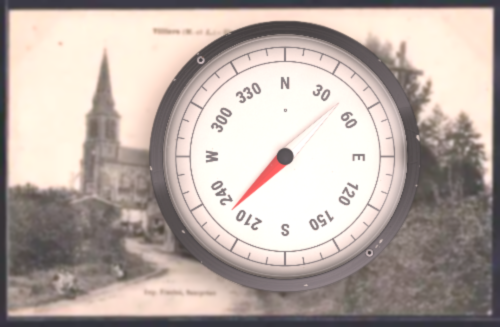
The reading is 225 °
